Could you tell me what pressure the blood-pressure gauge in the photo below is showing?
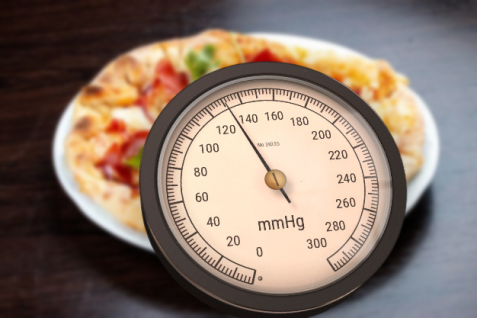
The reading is 130 mmHg
